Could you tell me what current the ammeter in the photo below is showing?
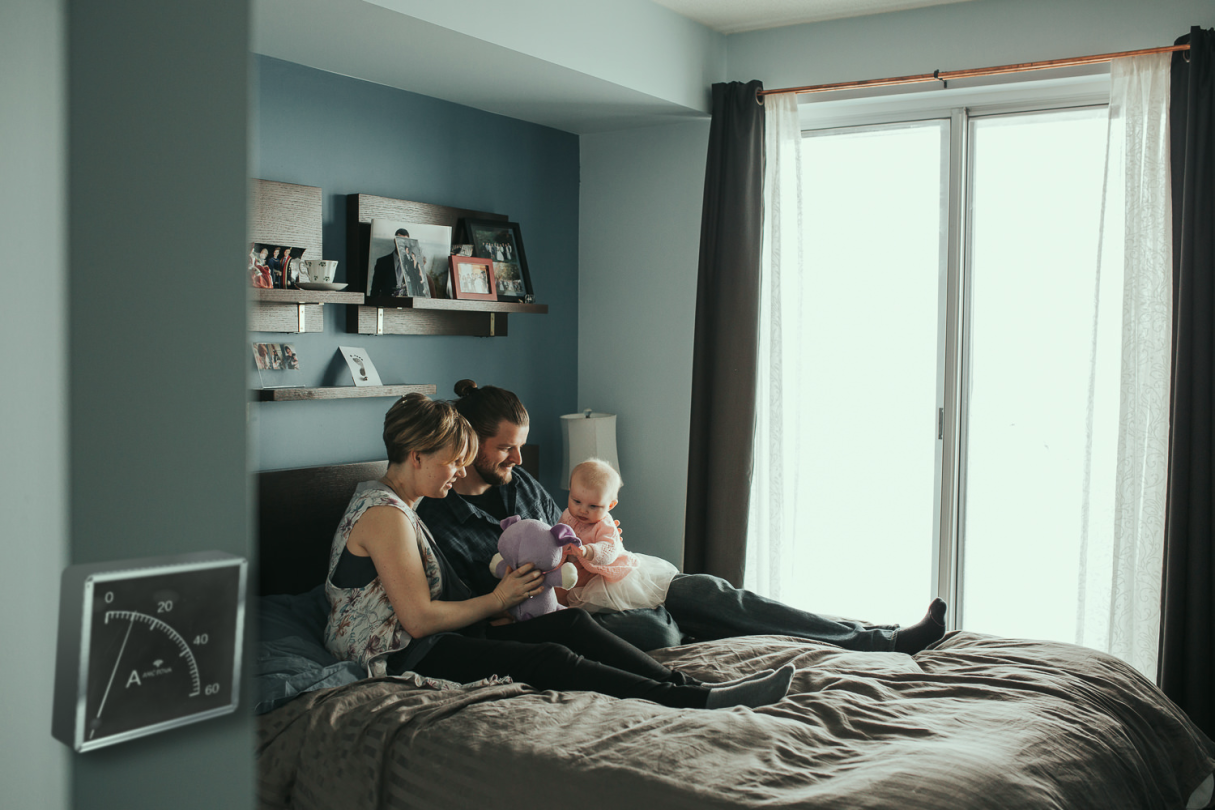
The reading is 10 A
